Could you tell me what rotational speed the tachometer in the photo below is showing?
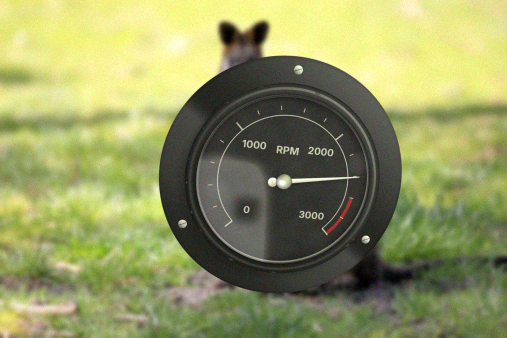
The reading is 2400 rpm
